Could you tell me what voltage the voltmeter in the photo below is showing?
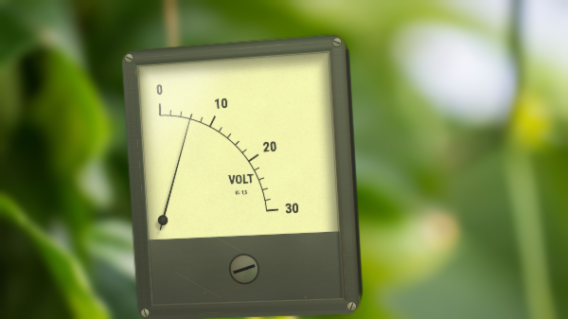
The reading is 6 V
